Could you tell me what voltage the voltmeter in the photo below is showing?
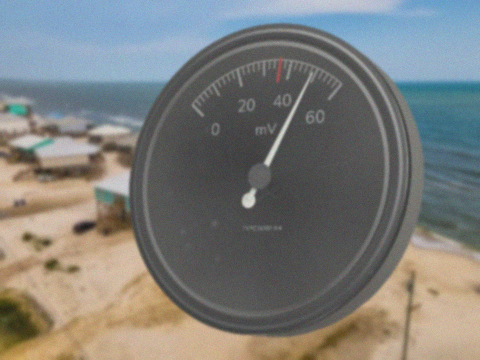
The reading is 50 mV
